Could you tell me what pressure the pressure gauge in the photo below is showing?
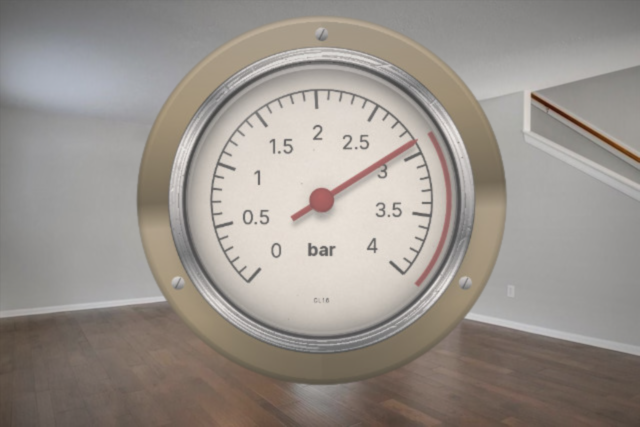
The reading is 2.9 bar
